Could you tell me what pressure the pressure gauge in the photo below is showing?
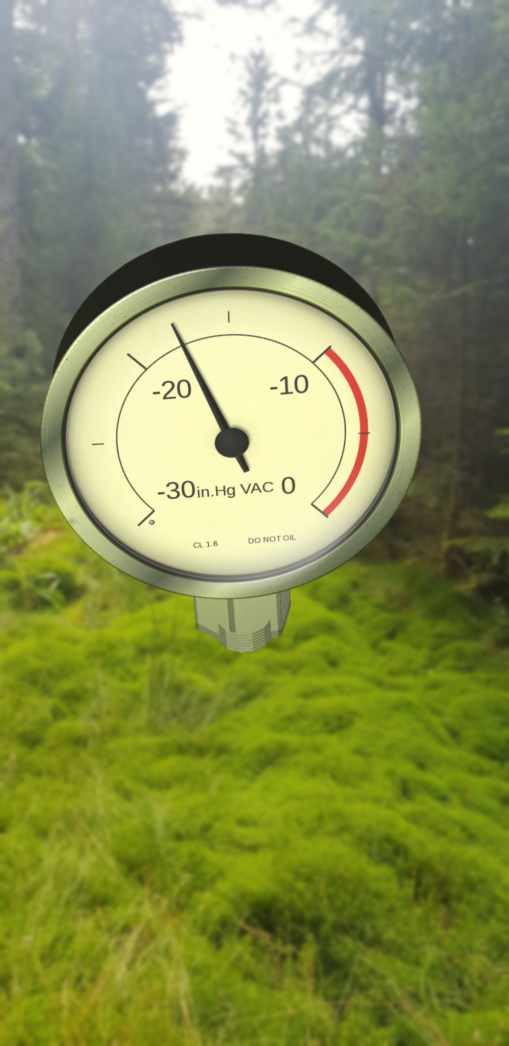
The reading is -17.5 inHg
